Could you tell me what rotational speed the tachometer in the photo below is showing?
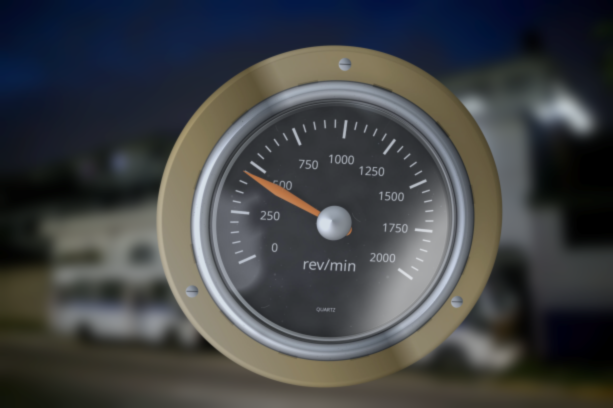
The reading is 450 rpm
